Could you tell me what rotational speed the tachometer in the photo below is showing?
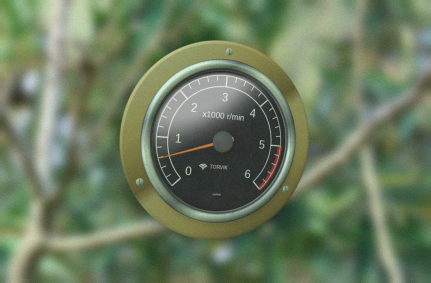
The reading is 600 rpm
